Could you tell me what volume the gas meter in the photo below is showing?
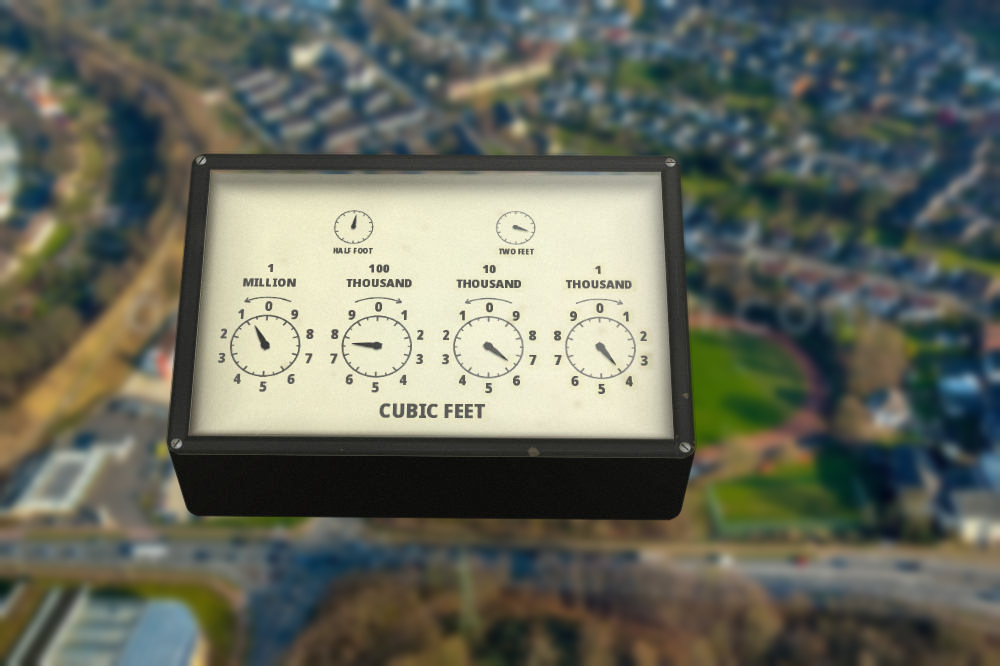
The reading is 76400 ft³
